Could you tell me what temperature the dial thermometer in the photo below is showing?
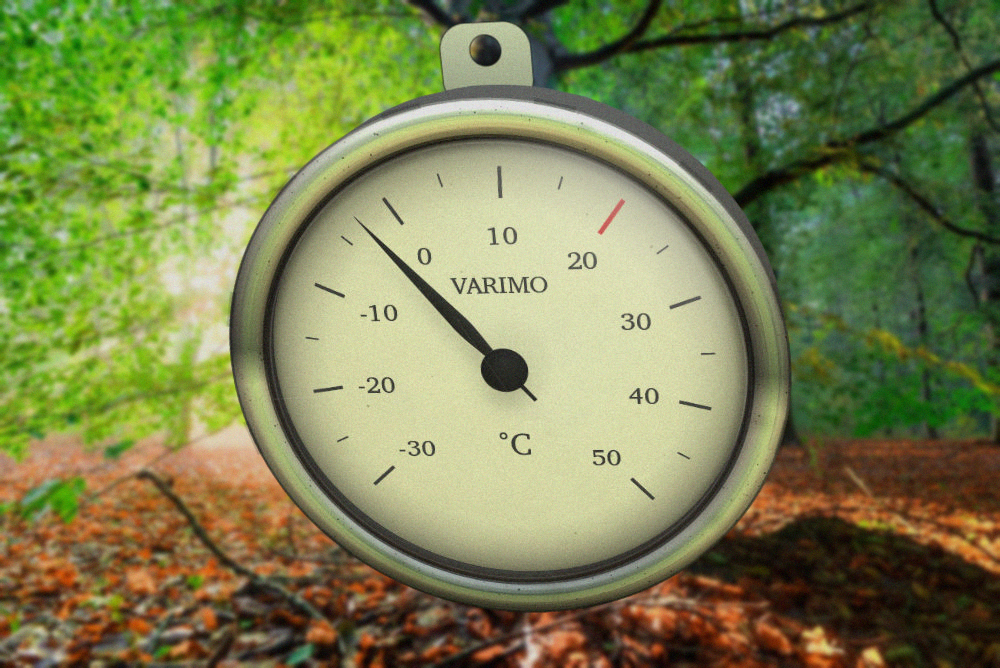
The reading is -2.5 °C
